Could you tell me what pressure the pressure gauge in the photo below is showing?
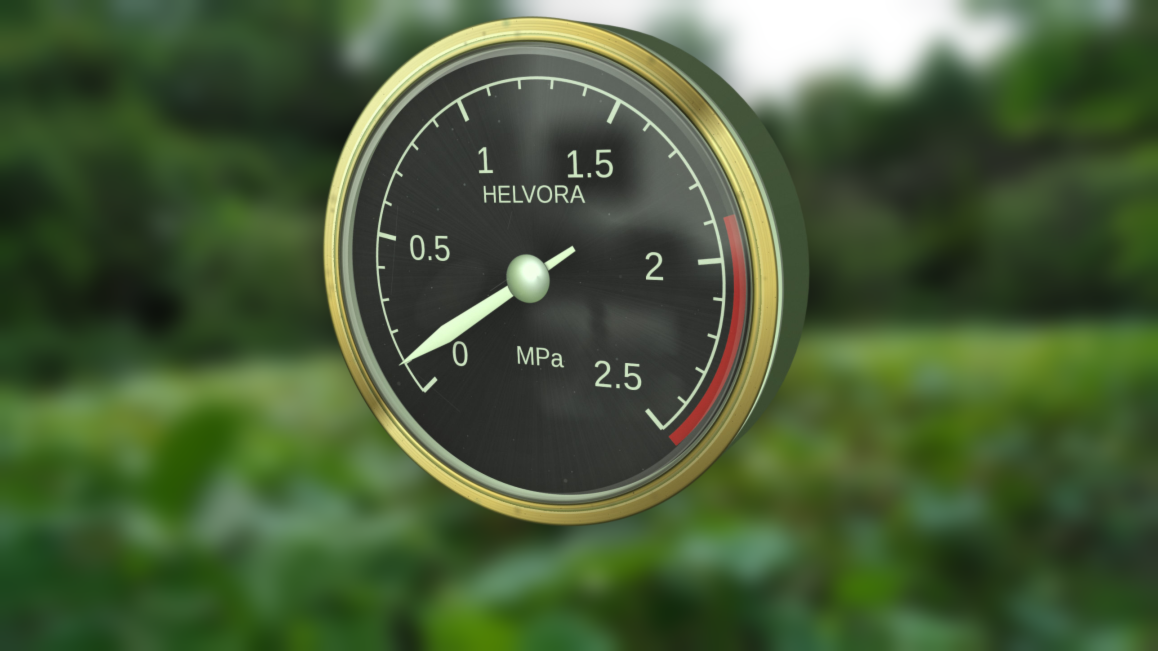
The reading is 0.1 MPa
